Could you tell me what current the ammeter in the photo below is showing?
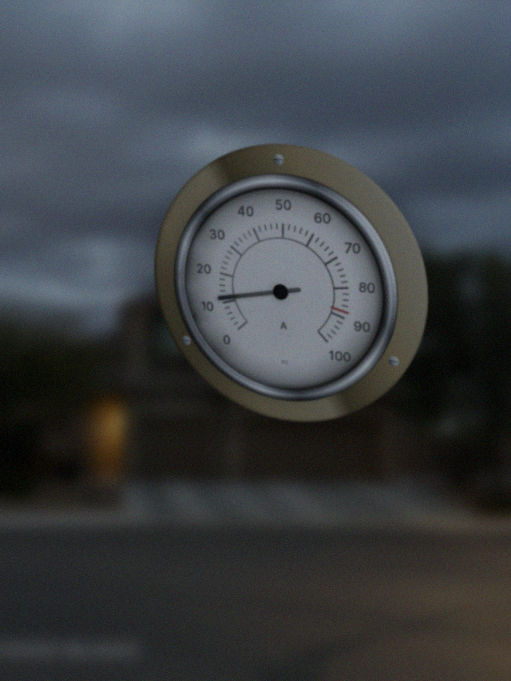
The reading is 12 A
